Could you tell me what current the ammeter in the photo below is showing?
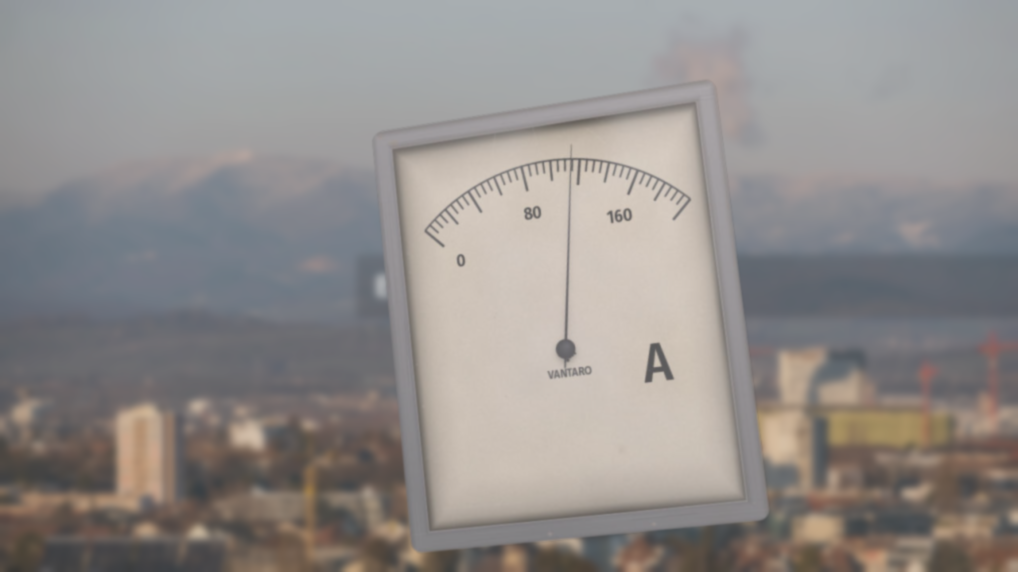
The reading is 115 A
